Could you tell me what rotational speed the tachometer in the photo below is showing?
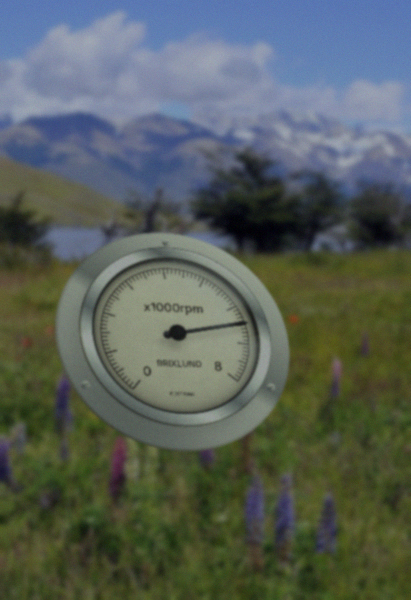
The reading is 6500 rpm
